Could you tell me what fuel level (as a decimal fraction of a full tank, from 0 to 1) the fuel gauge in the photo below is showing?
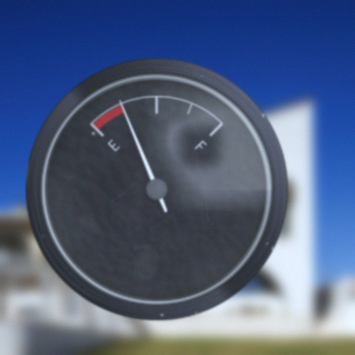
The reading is 0.25
